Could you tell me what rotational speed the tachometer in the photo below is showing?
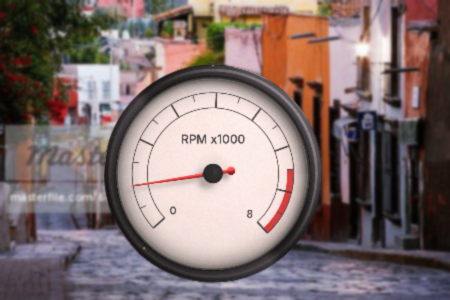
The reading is 1000 rpm
